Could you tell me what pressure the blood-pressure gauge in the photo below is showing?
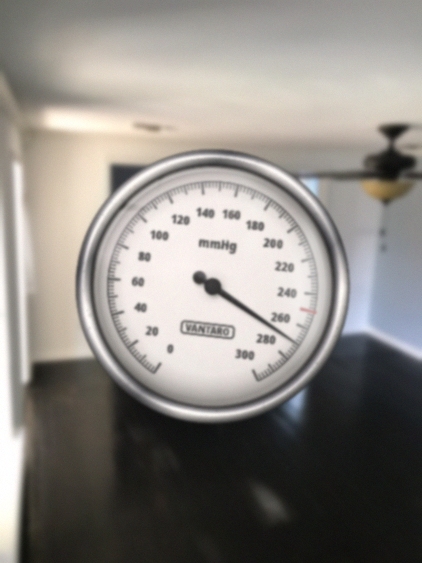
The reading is 270 mmHg
